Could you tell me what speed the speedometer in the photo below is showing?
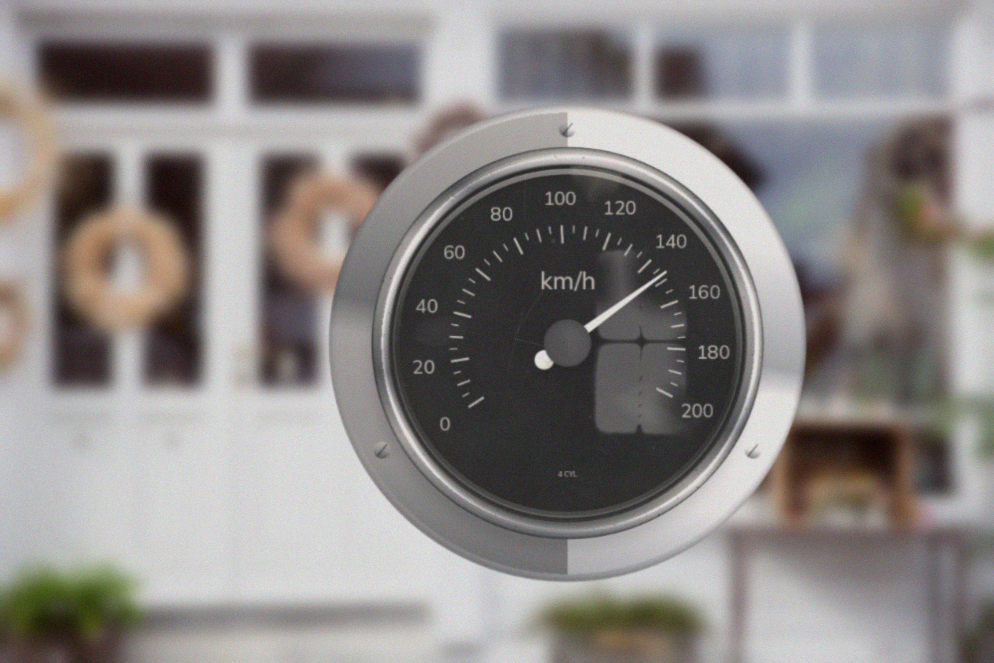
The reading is 147.5 km/h
